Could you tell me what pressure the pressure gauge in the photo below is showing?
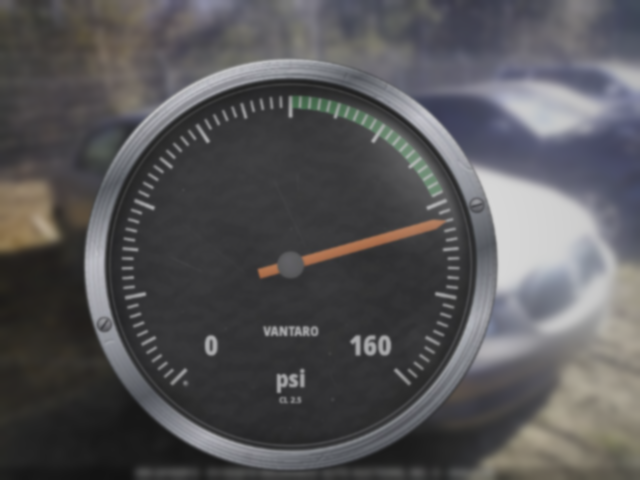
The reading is 124 psi
